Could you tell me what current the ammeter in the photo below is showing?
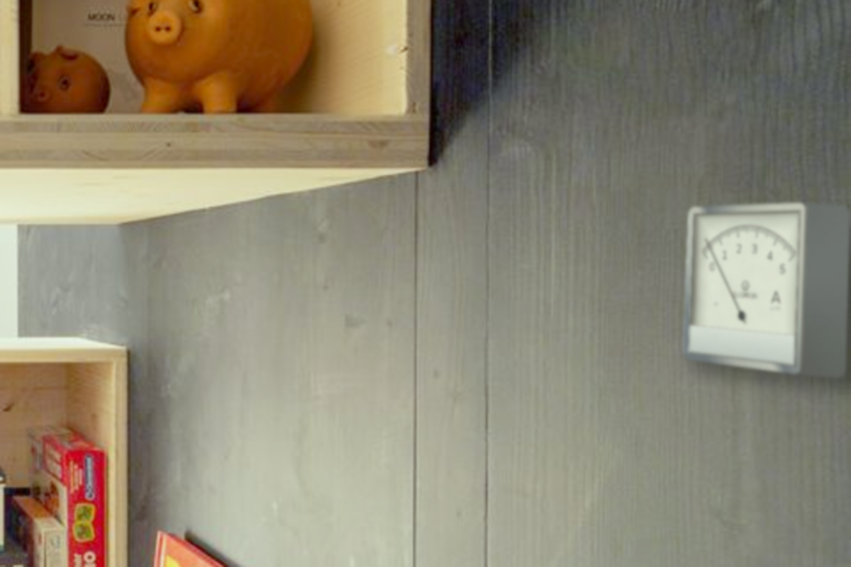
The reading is 0.5 A
